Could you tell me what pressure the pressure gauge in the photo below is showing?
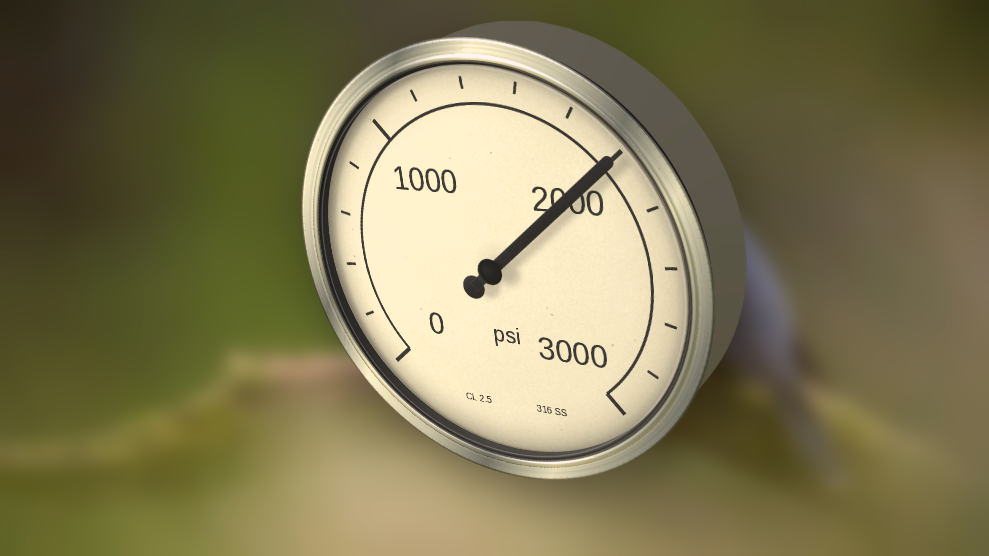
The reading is 2000 psi
